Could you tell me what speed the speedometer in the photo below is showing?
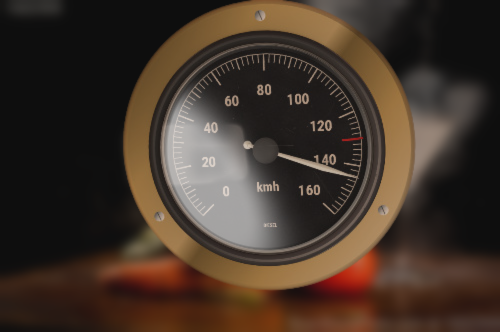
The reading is 144 km/h
